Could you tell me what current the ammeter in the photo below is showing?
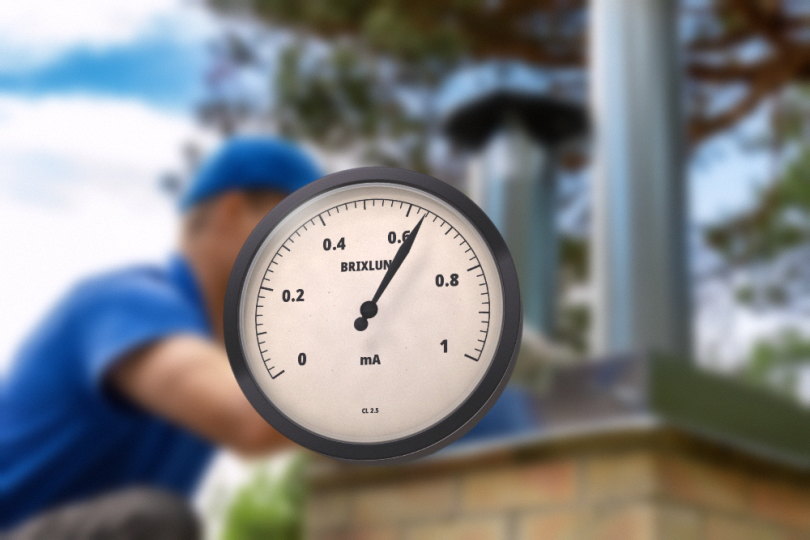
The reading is 0.64 mA
